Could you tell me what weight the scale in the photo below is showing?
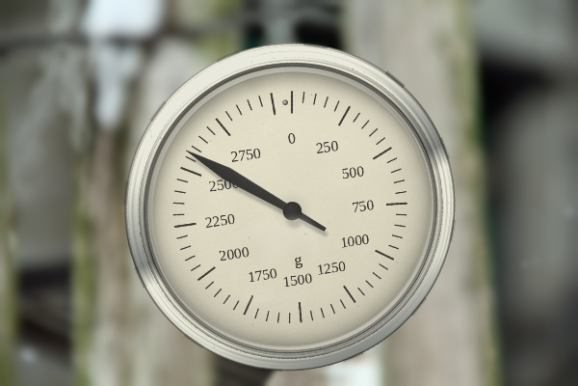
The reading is 2575 g
